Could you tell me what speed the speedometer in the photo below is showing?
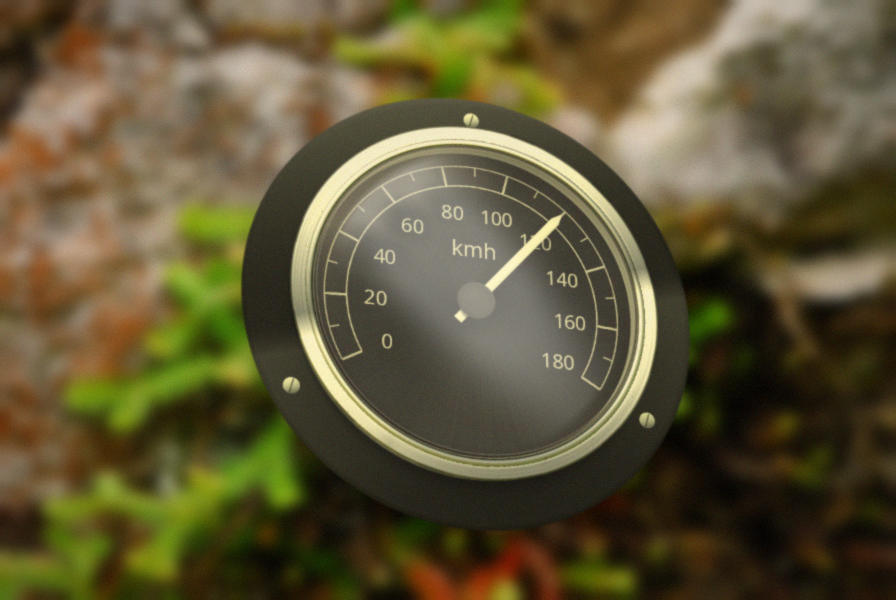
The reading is 120 km/h
